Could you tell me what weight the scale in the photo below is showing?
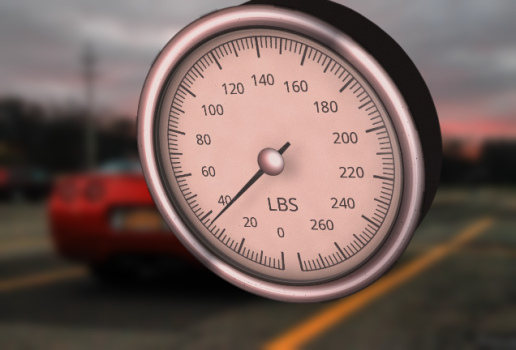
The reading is 36 lb
